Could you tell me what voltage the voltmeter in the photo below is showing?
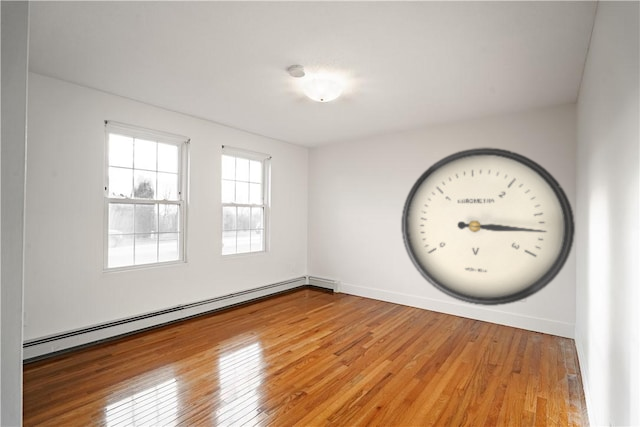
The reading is 2.7 V
